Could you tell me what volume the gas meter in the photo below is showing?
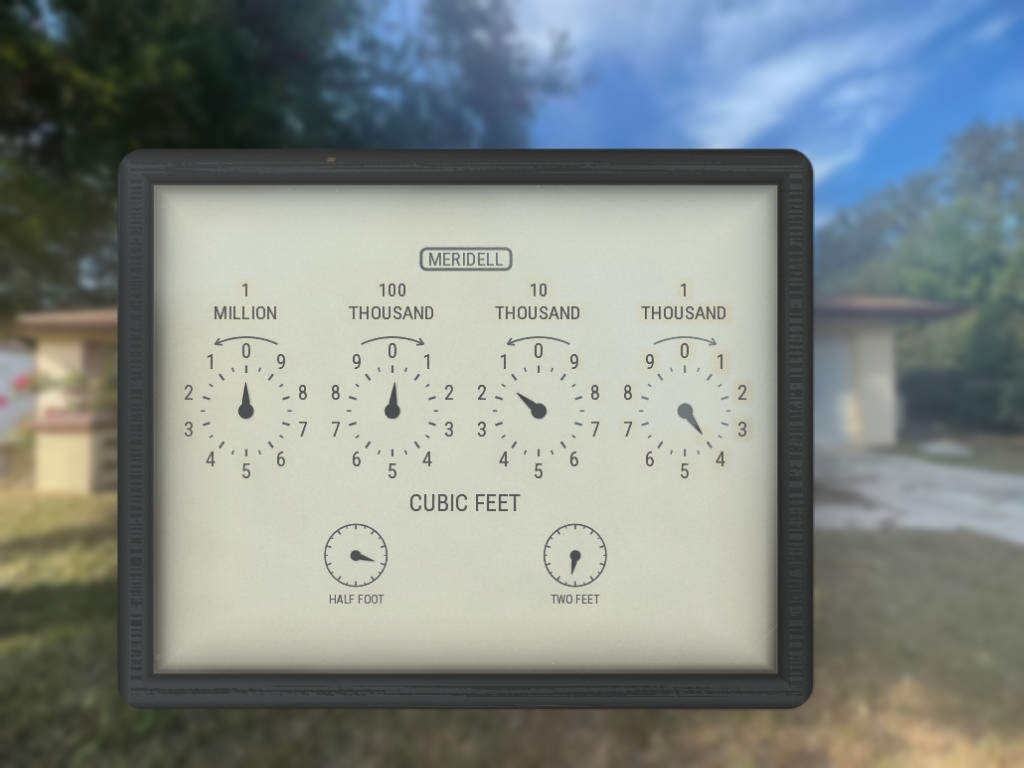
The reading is 1400 ft³
